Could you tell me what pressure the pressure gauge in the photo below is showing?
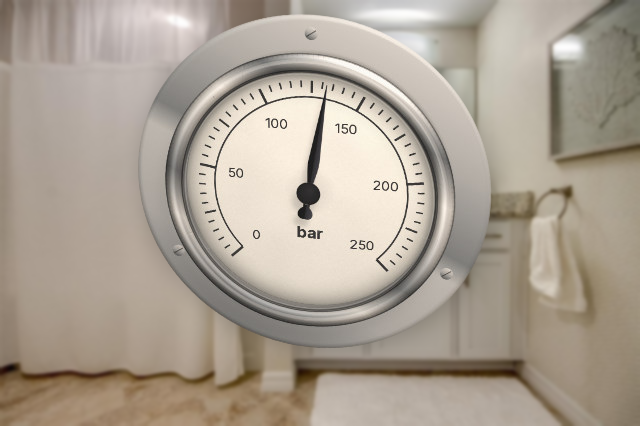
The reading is 132.5 bar
